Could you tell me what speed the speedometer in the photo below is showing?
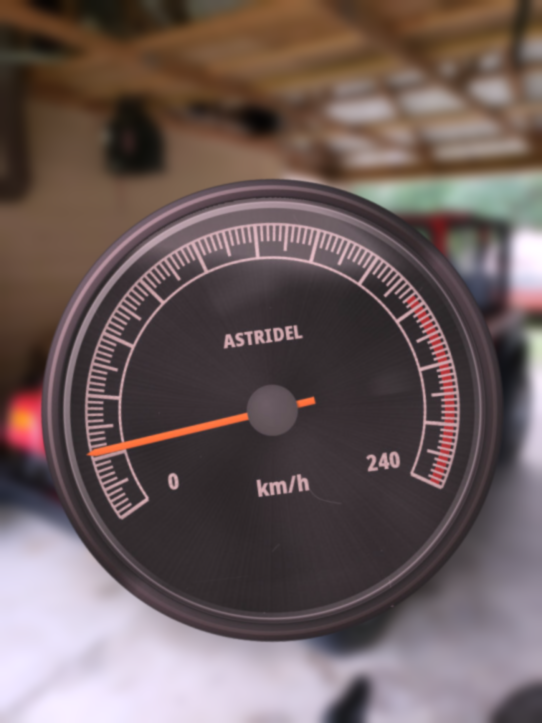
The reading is 22 km/h
